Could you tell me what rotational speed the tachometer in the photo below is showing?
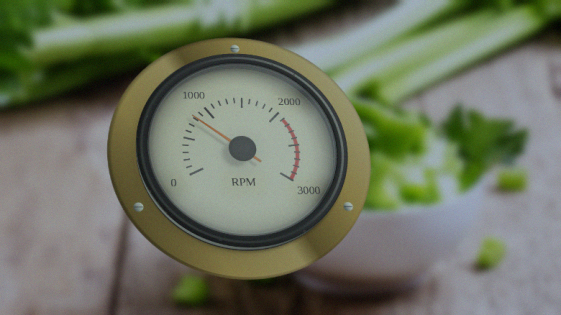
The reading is 800 rpm
